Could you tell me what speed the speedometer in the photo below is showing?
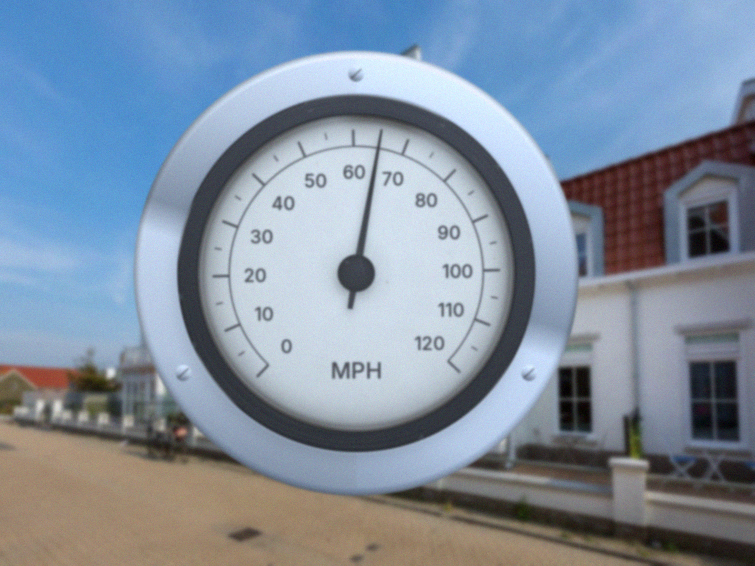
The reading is 65 mph
